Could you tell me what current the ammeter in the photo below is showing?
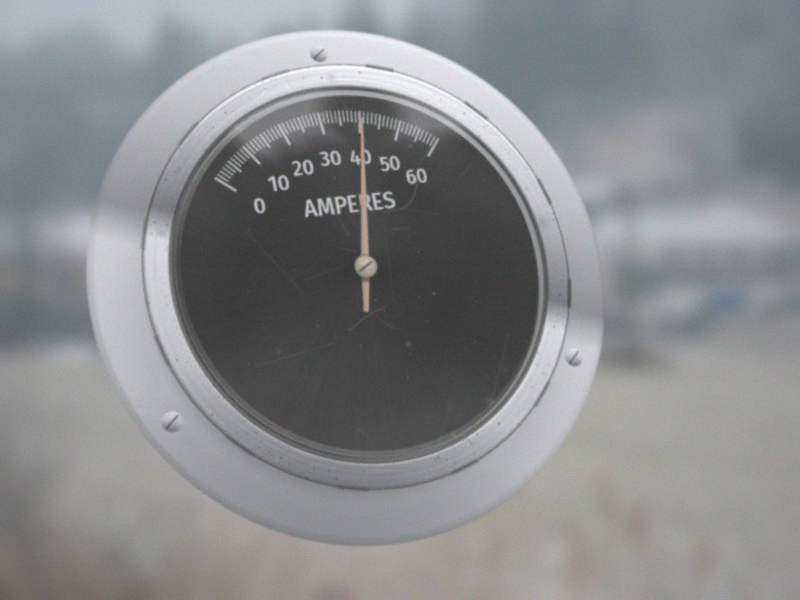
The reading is 40 A
